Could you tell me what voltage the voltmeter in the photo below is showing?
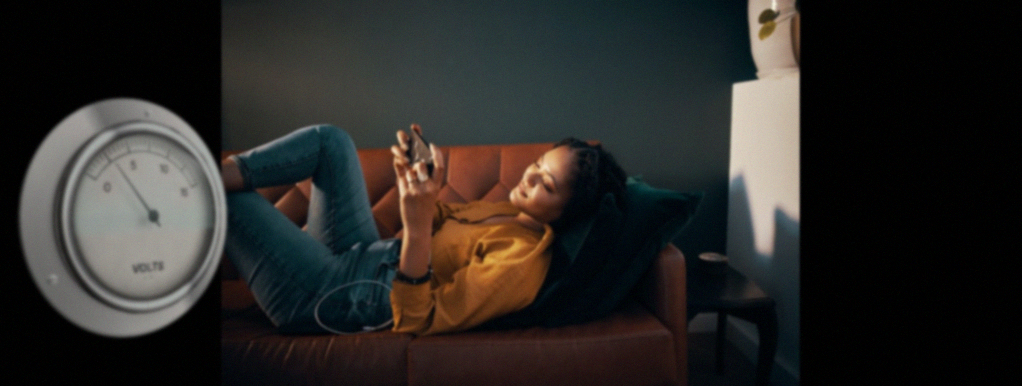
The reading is 2.5 V
